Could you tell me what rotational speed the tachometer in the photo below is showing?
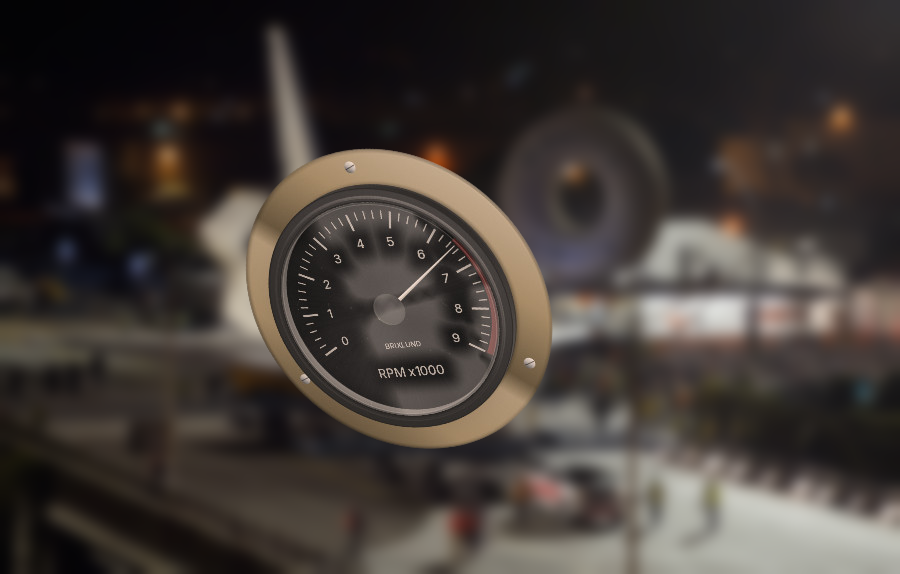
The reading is 6500 rpm
